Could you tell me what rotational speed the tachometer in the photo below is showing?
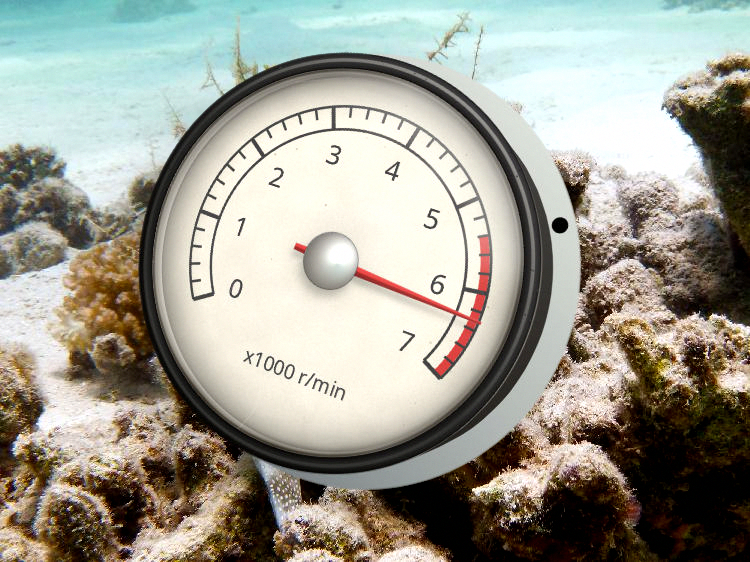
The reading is 6300 rpm
